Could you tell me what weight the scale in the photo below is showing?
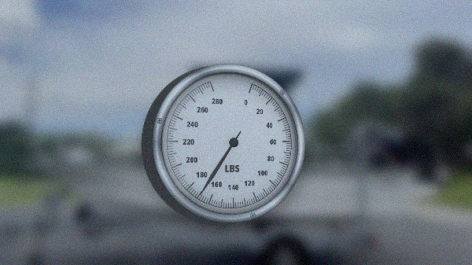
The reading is 170 lb
